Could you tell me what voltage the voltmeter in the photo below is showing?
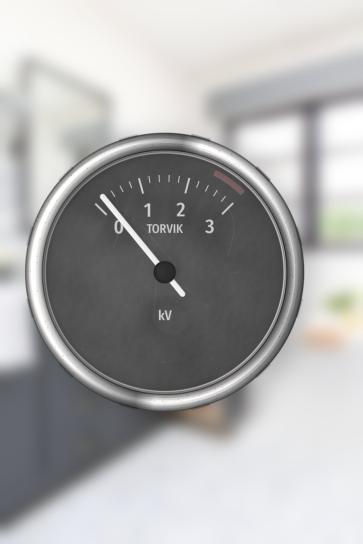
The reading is 0.2 kV
